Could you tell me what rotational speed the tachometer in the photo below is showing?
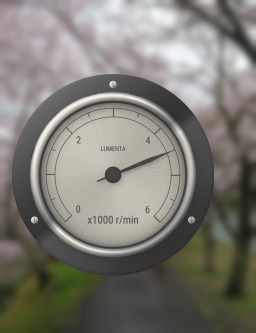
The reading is 4500 rpm
